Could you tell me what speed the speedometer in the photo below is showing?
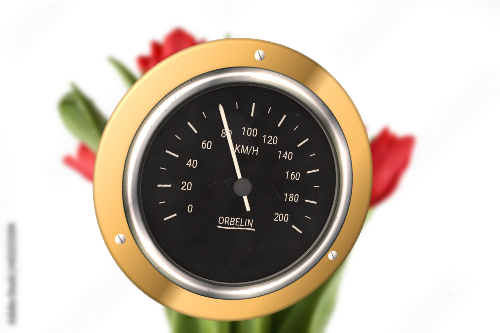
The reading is 80 km/h
